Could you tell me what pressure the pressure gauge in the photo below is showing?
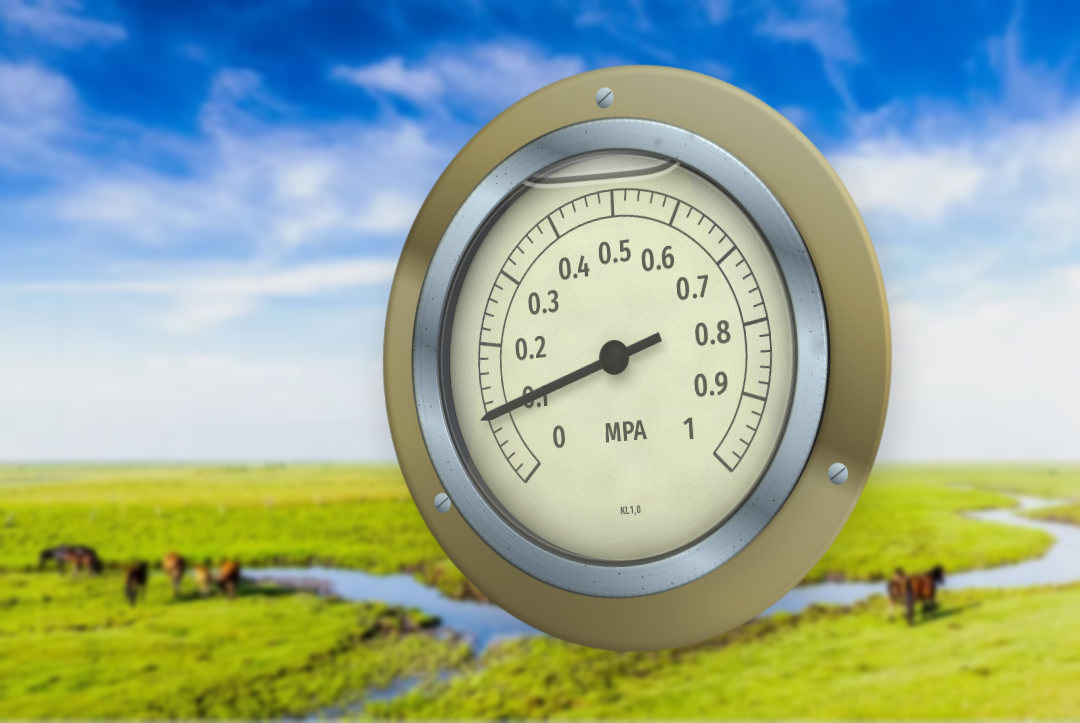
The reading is 0.1 MPa
